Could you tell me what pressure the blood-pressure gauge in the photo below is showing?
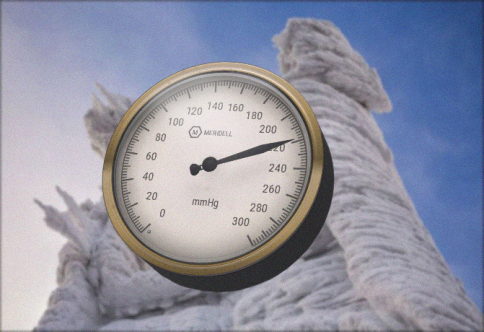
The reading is 220 mmHg
